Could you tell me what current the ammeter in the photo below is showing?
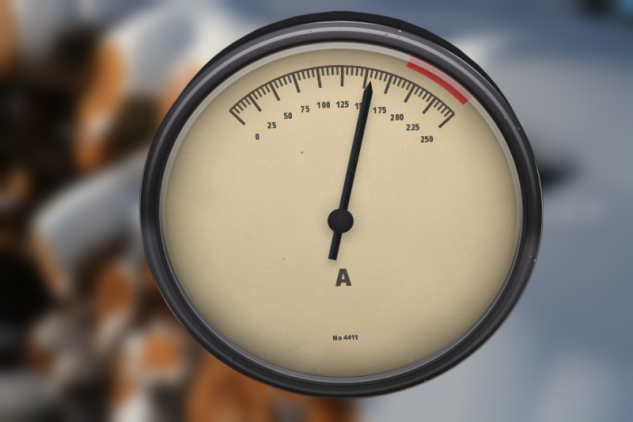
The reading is 155 A
